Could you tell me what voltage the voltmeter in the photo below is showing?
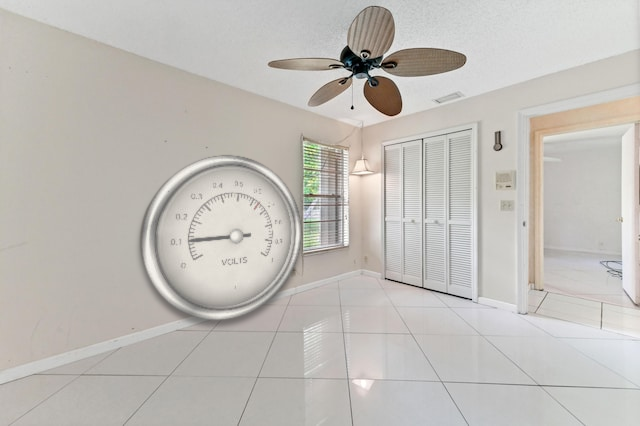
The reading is 0.1 V
